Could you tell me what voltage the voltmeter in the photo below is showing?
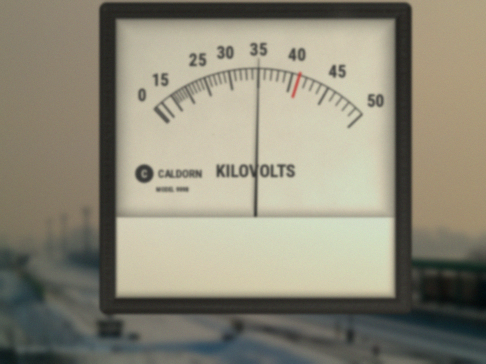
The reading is 35 kV
